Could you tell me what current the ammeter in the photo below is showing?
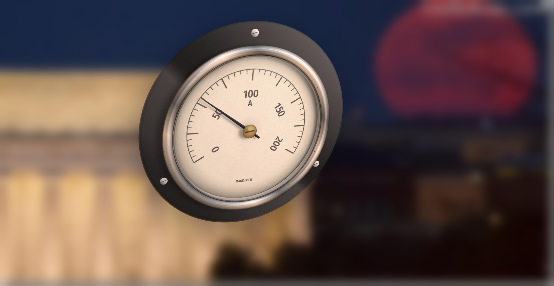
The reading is 55 A
